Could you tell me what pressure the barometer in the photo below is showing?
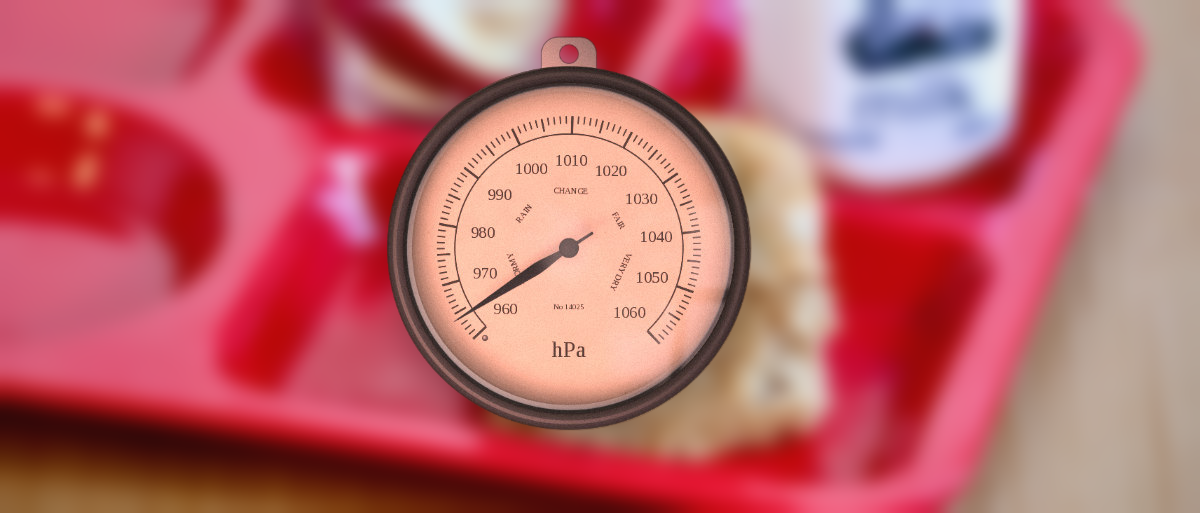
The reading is 964 hPa
